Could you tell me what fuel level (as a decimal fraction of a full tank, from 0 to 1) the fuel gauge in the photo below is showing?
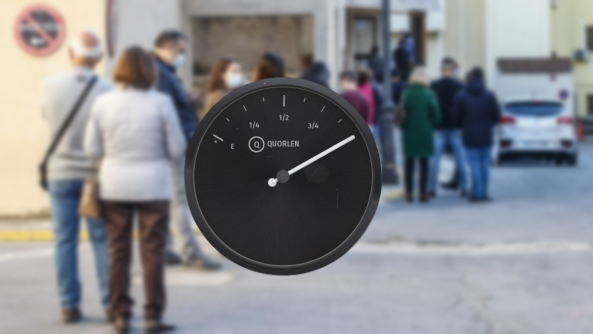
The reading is 1
